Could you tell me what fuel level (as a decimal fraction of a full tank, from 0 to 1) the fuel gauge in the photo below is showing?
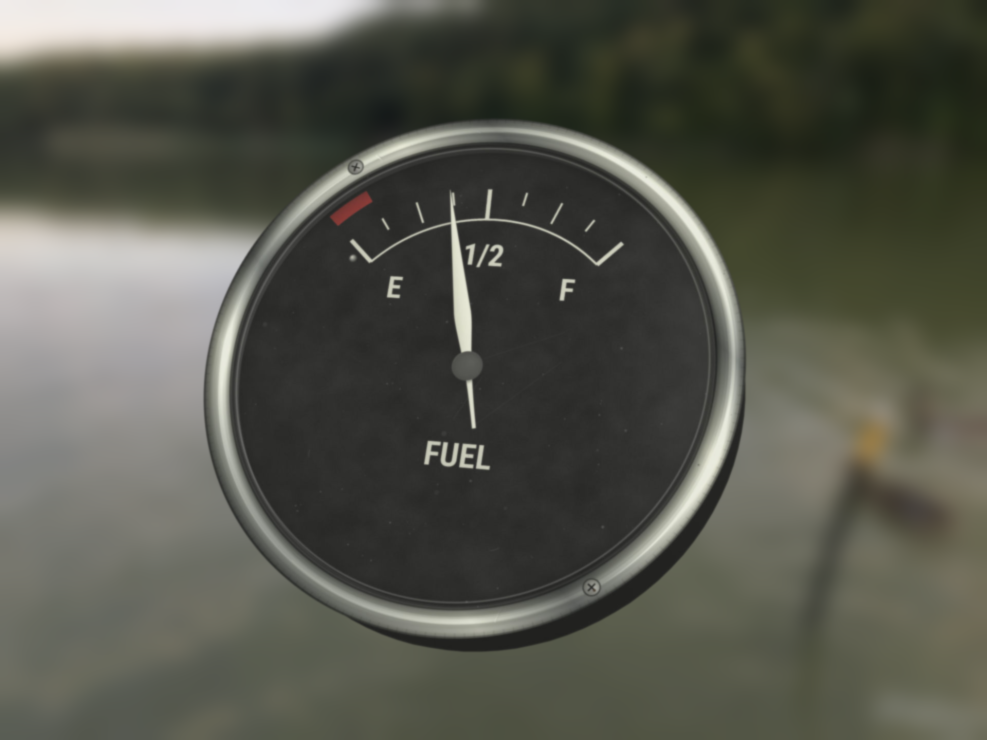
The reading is 0.375
